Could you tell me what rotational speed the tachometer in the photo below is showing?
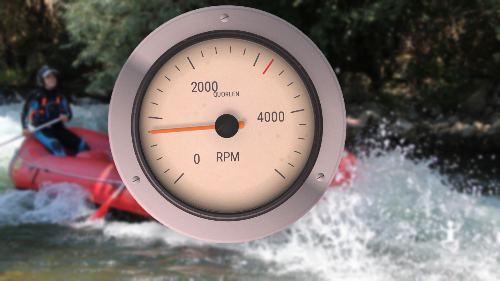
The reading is 800 rpm
